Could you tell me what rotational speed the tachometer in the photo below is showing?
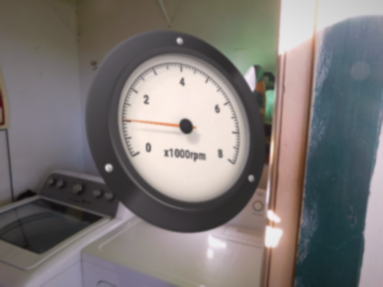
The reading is 1000 rpm
